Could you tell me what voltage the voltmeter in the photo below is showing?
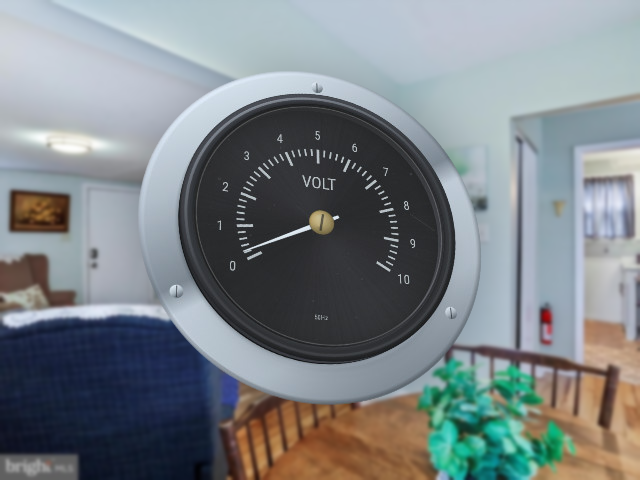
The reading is 0.2 V
